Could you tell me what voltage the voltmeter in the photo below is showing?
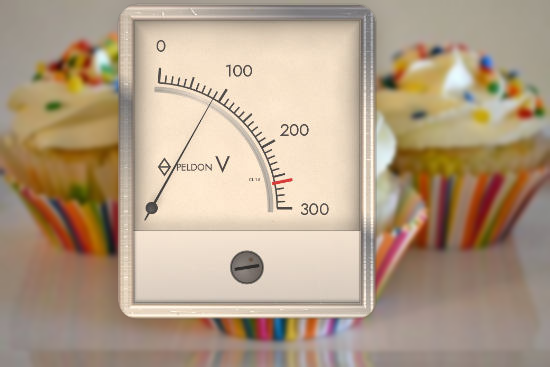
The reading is 90 V
